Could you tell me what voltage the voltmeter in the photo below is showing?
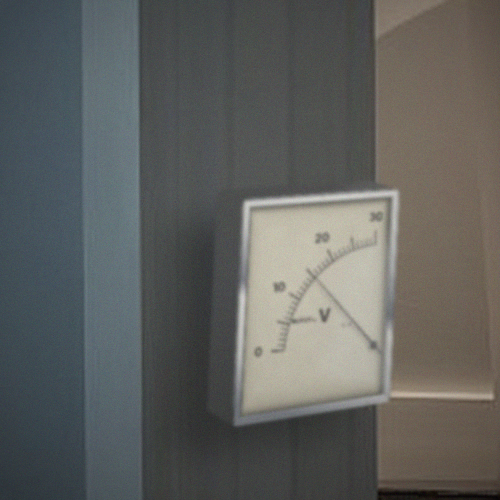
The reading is 15 V
